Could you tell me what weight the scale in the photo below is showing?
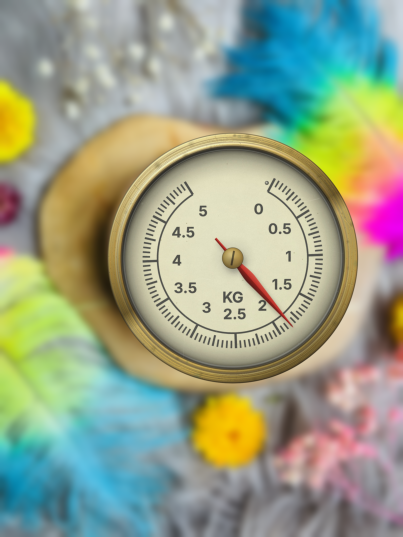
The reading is 1.85 kg
